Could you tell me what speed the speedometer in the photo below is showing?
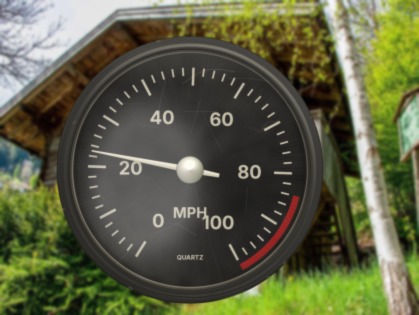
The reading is 23 mph
